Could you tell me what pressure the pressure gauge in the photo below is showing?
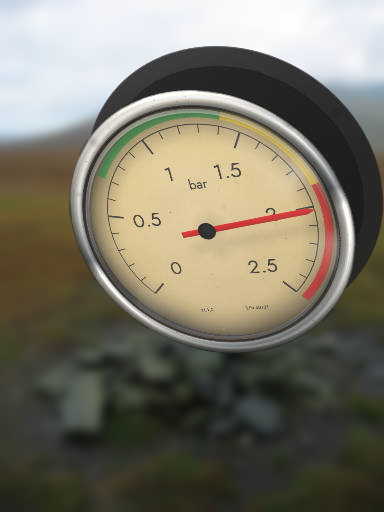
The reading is 2 bar
